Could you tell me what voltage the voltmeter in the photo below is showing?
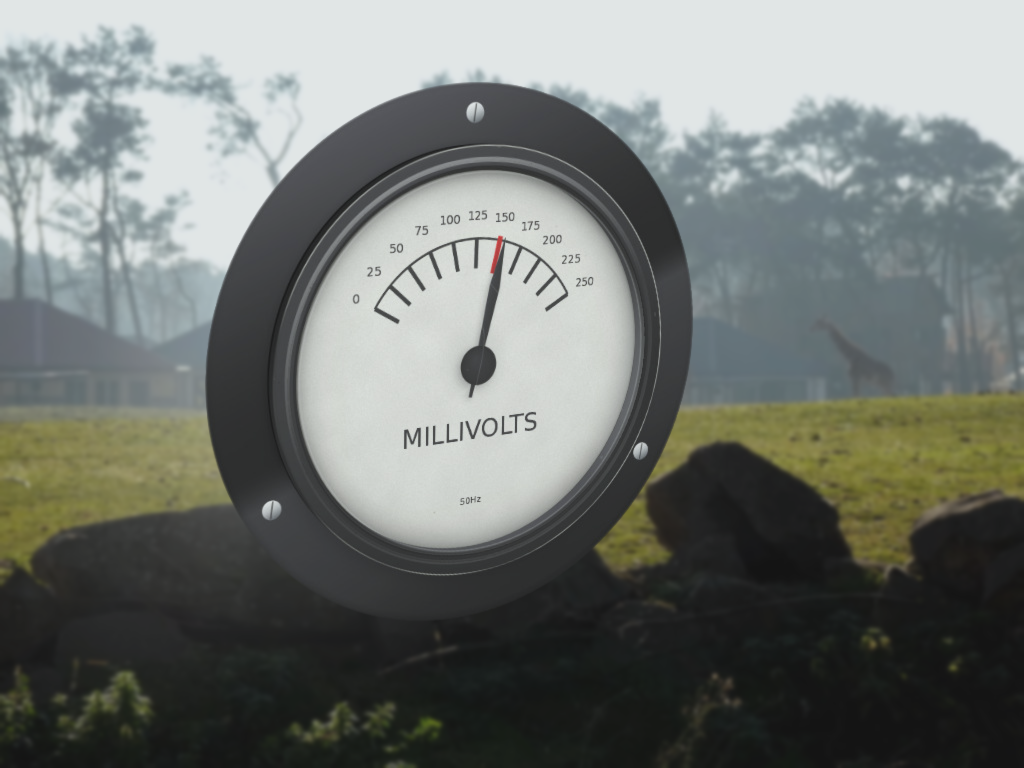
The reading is 150 mV
